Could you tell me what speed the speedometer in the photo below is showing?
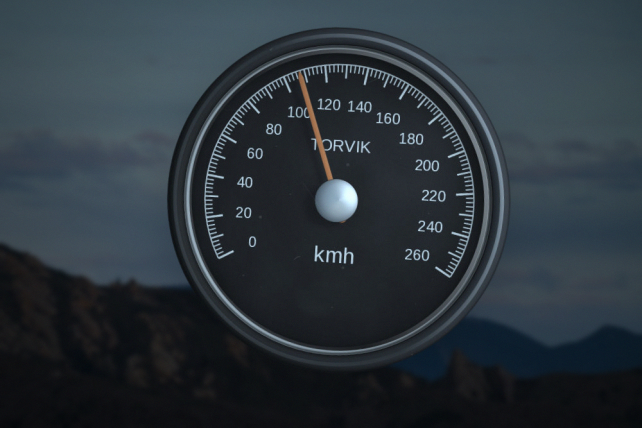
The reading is 108 km/h
